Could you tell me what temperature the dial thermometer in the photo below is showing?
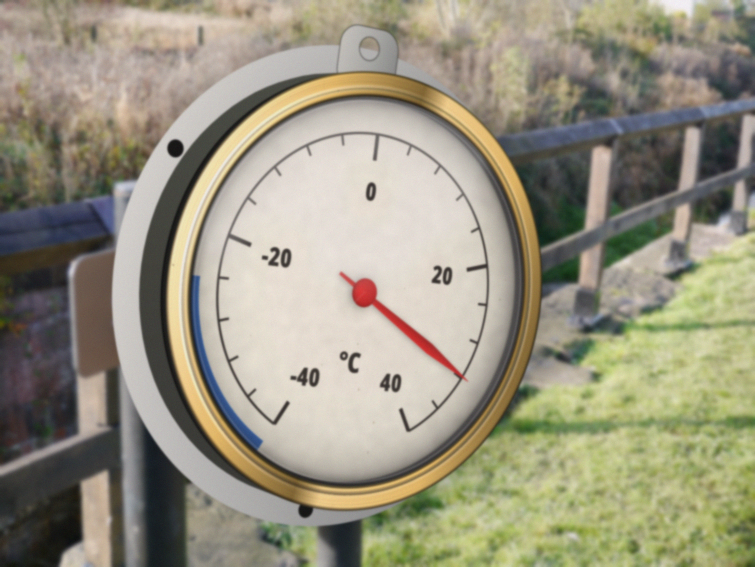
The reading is 32 °C
